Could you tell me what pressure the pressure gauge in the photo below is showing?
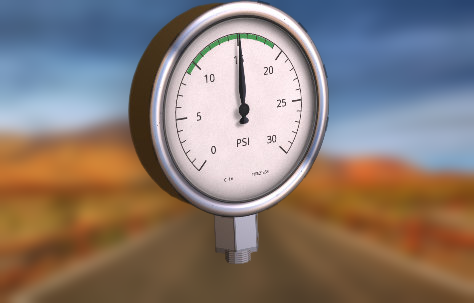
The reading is 15 psi
